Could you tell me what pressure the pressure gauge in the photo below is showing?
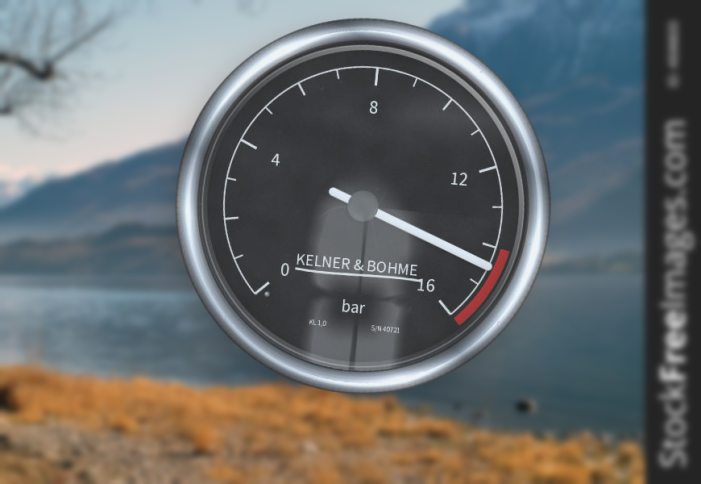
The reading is 14.5 bar
